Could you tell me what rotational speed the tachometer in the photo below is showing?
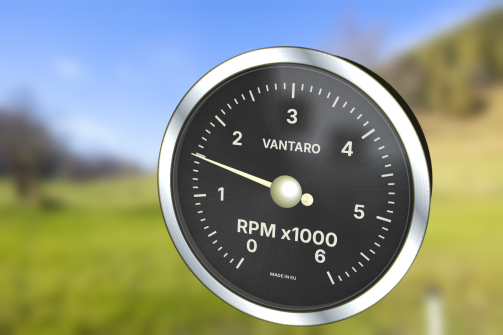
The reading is 1500 rpm
